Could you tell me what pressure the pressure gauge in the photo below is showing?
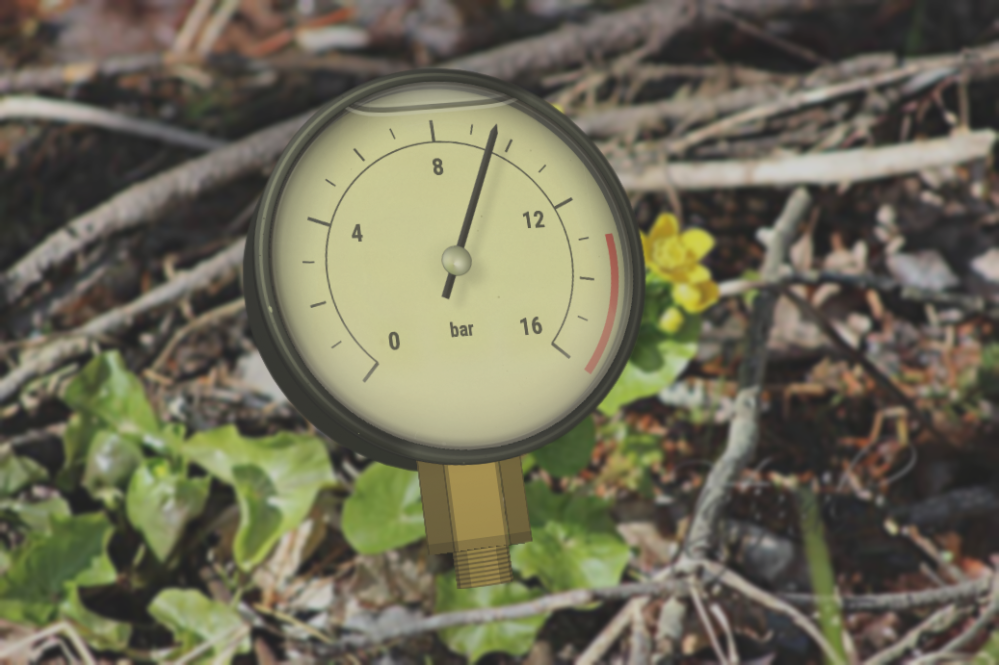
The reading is 9.5 bar
